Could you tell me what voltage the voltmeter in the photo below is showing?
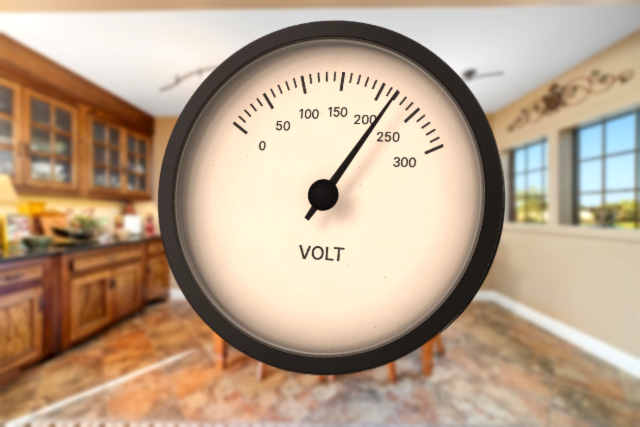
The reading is 220 V
